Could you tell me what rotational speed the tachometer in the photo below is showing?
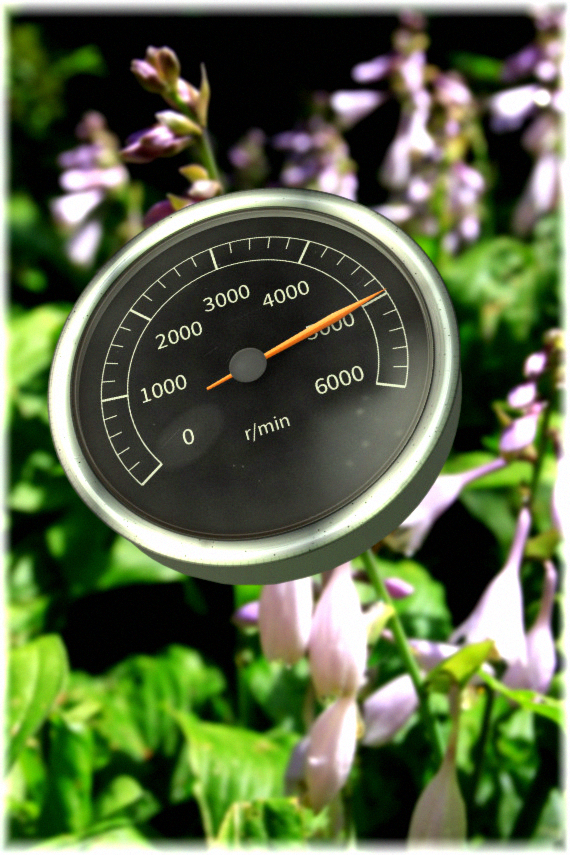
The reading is 5000 rpm
